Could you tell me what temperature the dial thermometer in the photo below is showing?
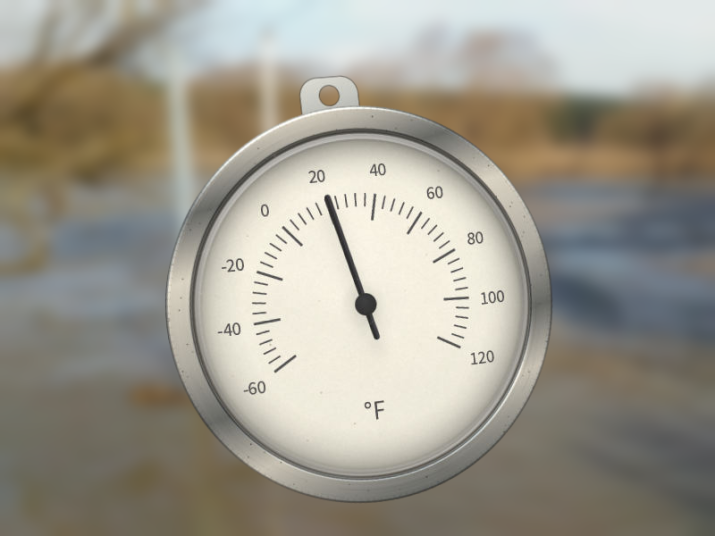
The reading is 20 °F
